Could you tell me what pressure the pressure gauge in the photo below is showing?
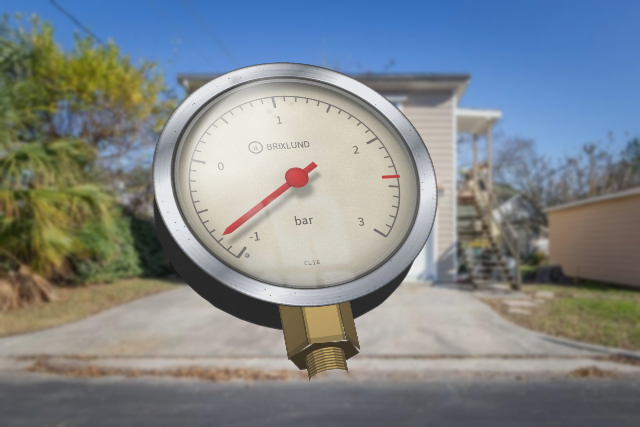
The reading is -0.8 bar
